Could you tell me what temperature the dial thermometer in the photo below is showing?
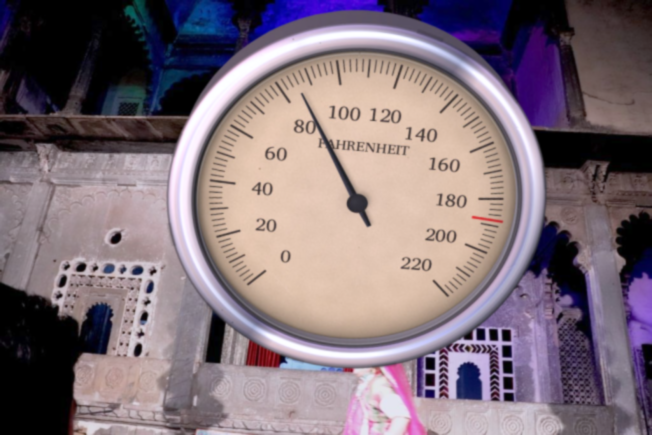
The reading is 86 °F
